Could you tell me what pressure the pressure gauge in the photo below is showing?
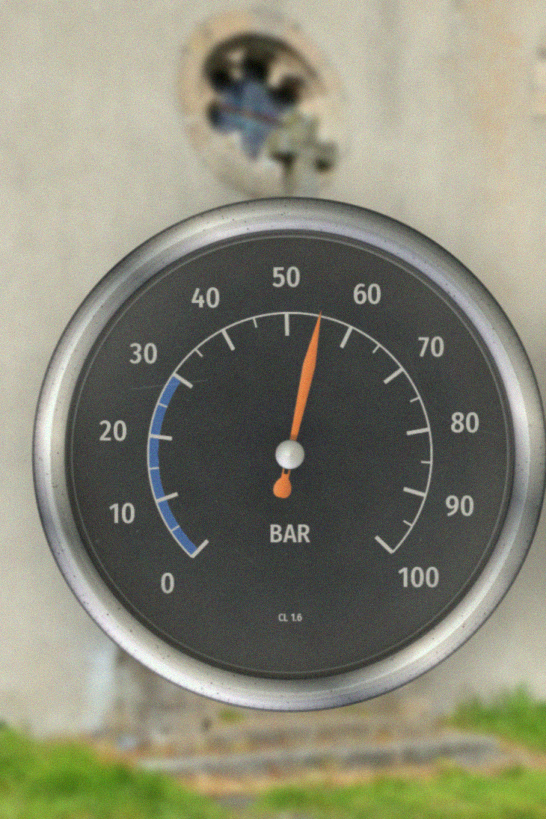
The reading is 55 bar
